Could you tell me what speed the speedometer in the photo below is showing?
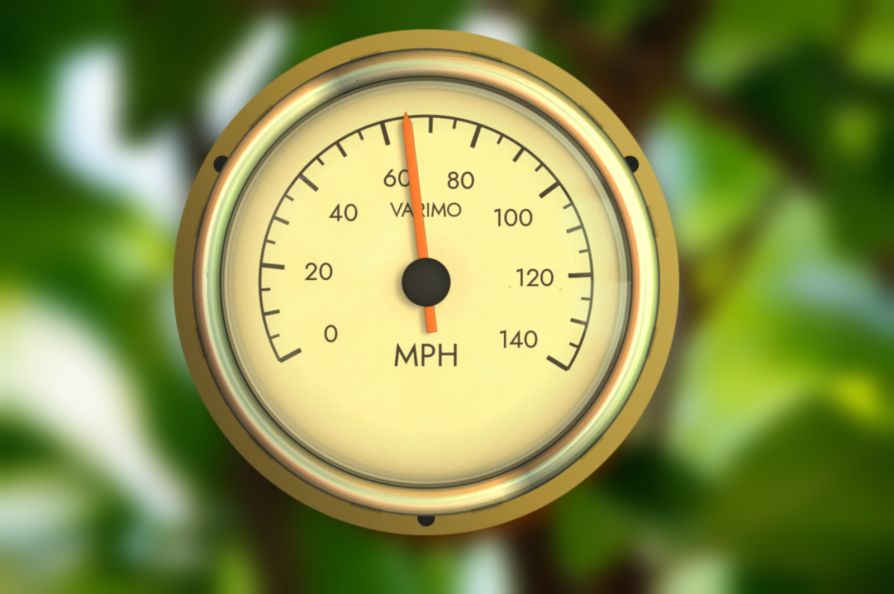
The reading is 65 mph
